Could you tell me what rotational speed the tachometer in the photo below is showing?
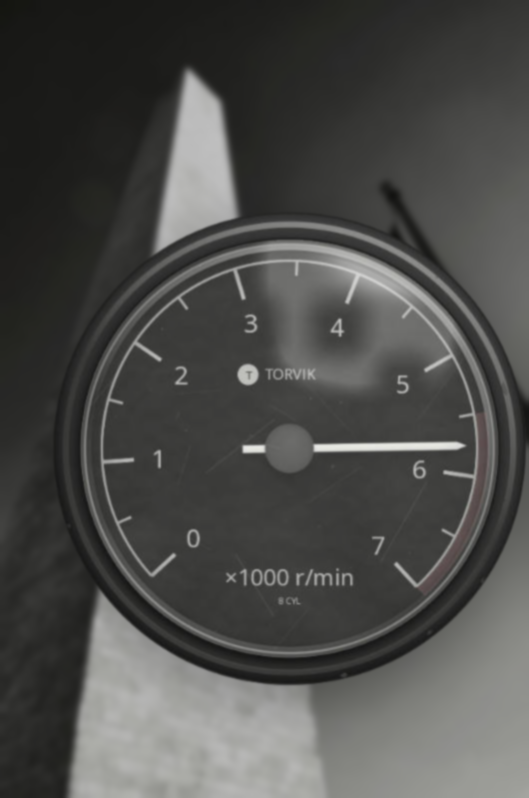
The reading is 5750 rpm
